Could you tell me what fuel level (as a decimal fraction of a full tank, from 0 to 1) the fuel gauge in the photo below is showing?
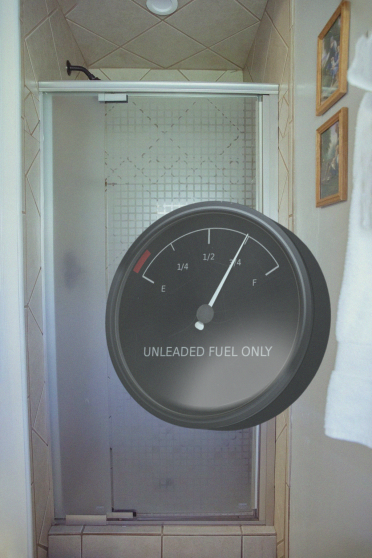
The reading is 0.75
